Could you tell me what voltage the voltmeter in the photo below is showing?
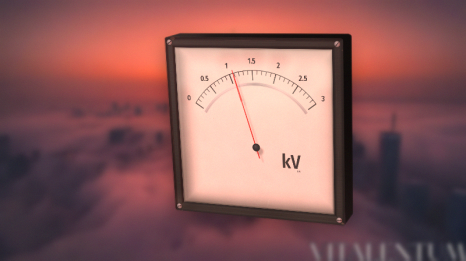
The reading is 1.1 kV
